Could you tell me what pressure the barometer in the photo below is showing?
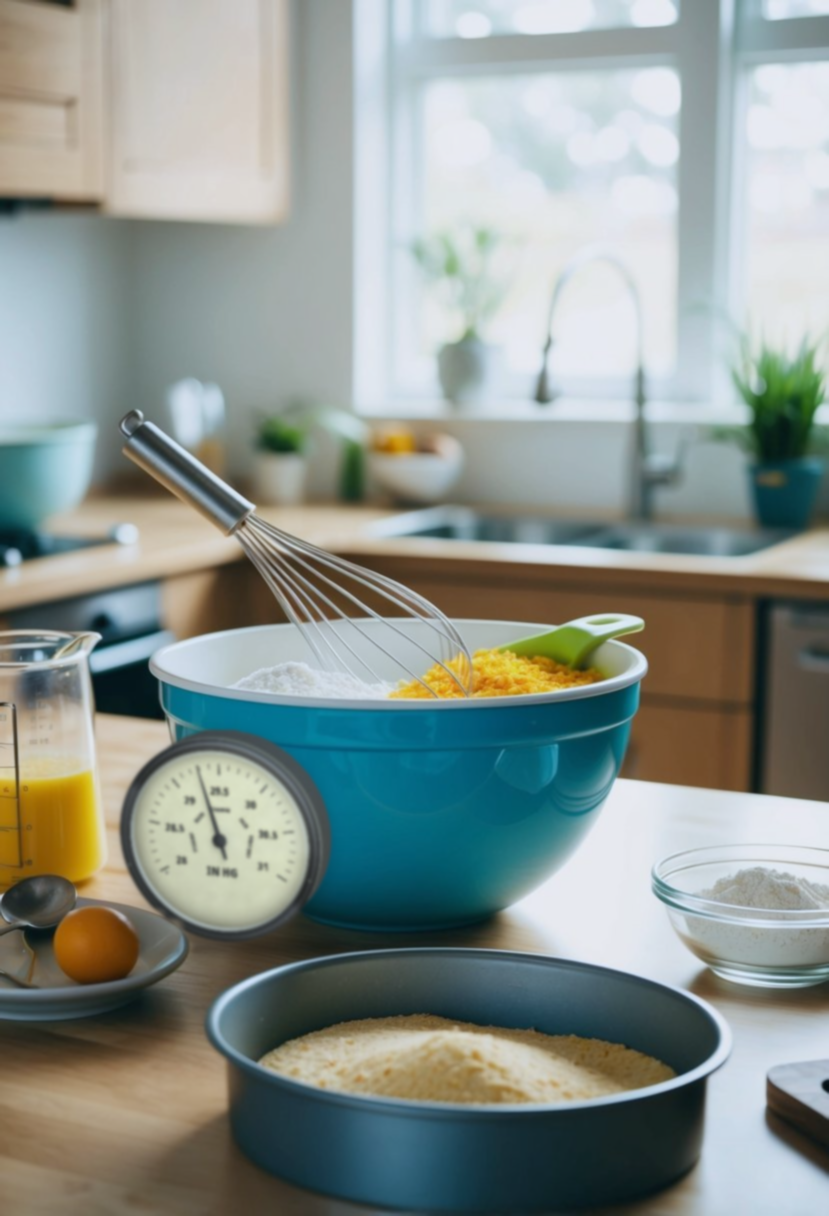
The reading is 29.3 inHg
